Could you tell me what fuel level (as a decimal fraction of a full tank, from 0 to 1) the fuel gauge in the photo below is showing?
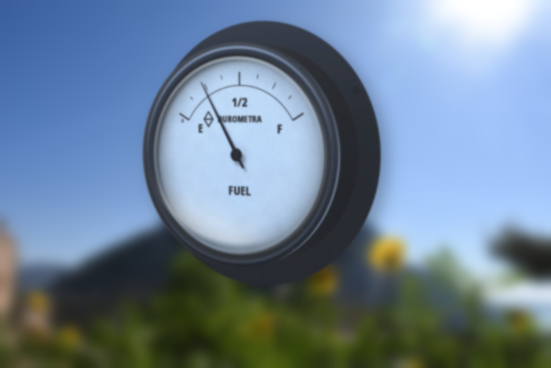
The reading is 0.25
